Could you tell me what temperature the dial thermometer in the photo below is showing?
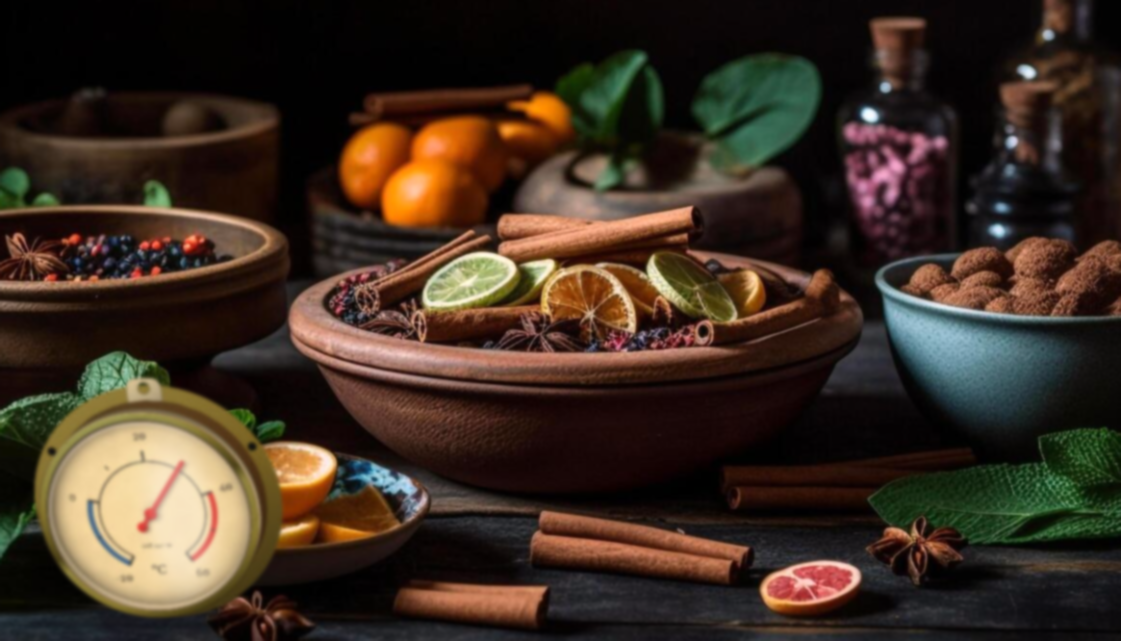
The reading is 30 °C
